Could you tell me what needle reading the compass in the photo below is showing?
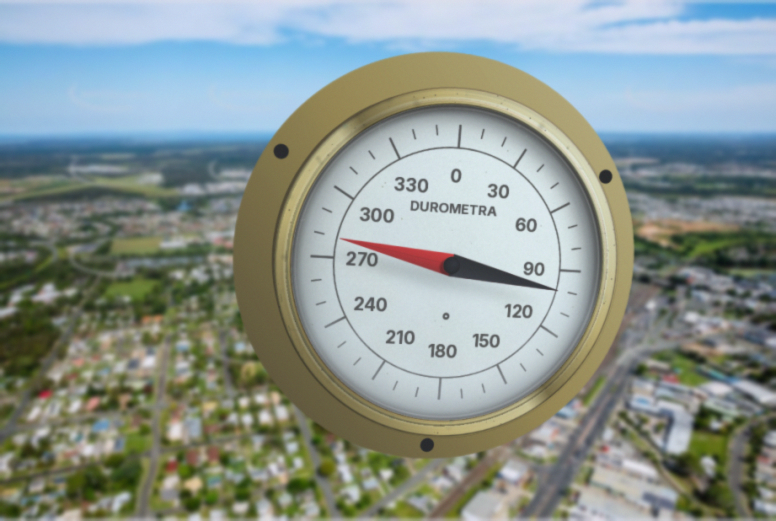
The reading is 280 °
